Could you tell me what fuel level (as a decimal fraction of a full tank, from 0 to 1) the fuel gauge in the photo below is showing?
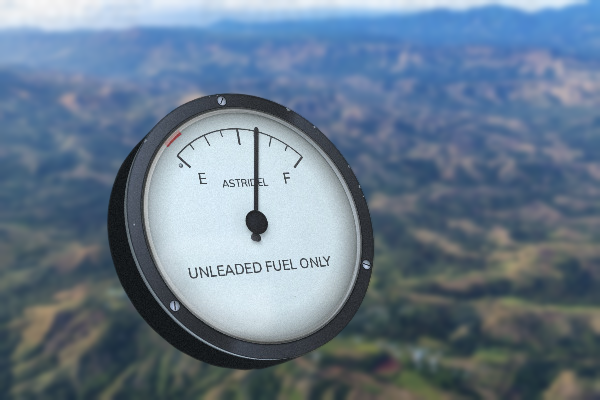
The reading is 0.625
